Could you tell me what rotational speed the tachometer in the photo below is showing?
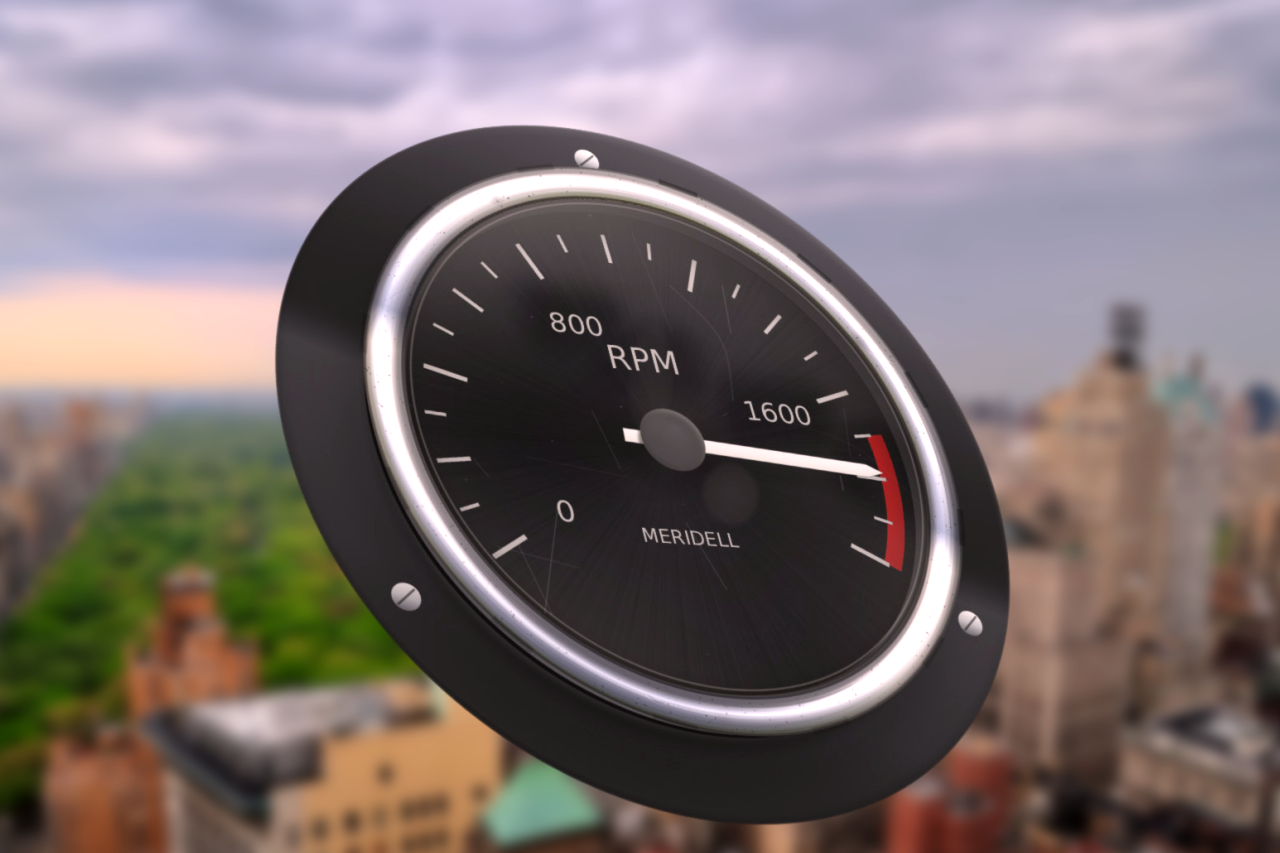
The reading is 1800 rpm
